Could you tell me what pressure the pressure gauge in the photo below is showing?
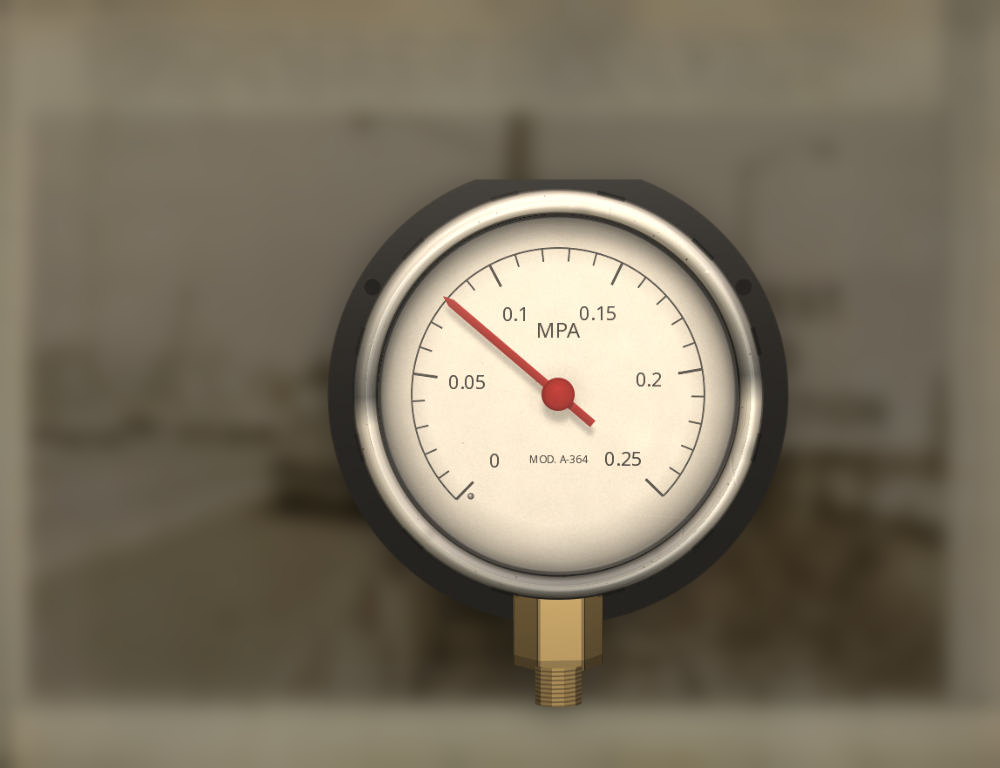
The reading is 0.08 MPa
